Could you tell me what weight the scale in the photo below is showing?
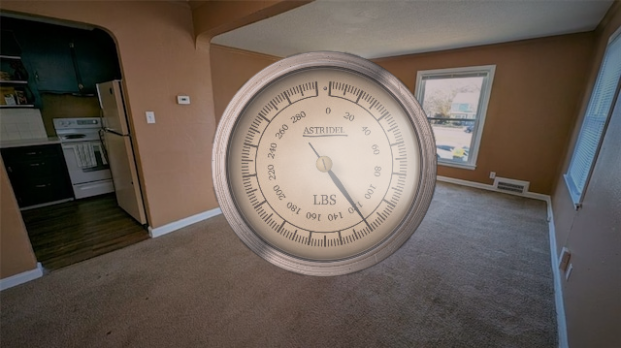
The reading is 120 lb
